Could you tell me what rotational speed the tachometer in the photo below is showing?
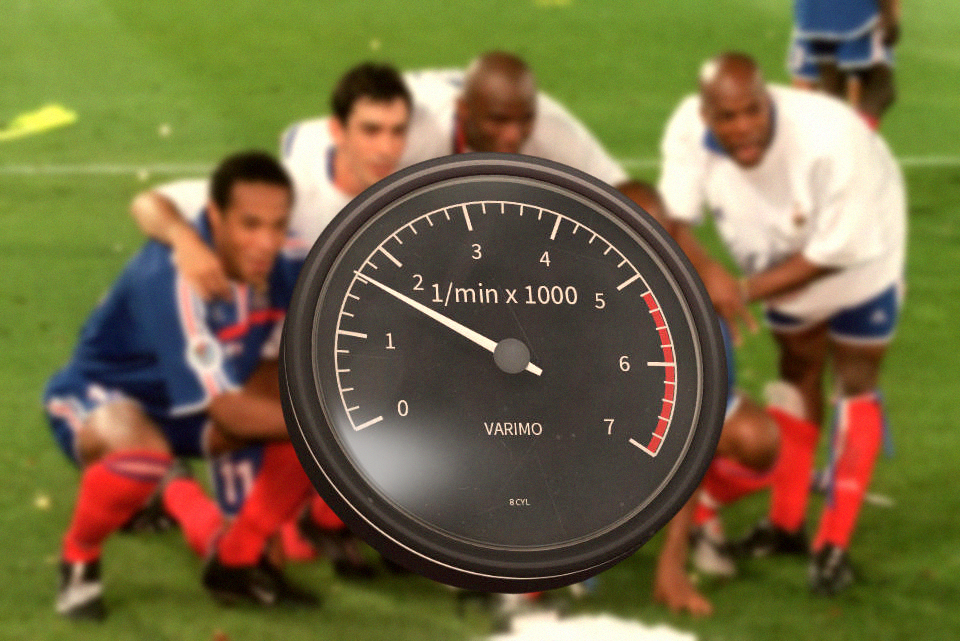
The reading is 1600 rpm
